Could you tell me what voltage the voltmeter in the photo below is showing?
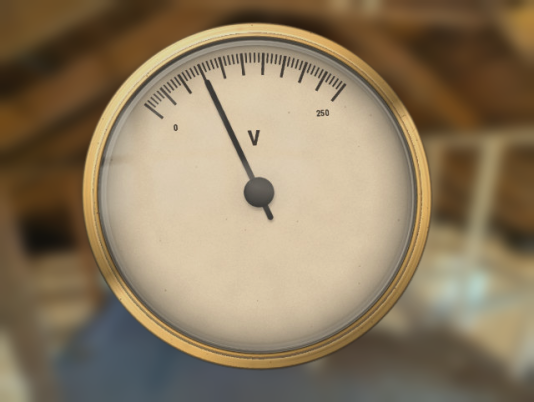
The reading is 75 V
